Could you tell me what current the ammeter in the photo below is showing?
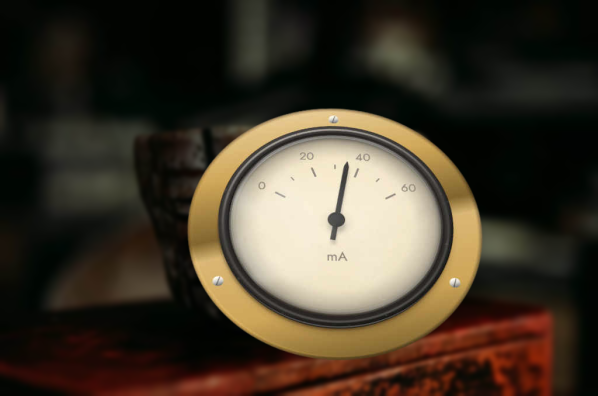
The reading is 35 mA
